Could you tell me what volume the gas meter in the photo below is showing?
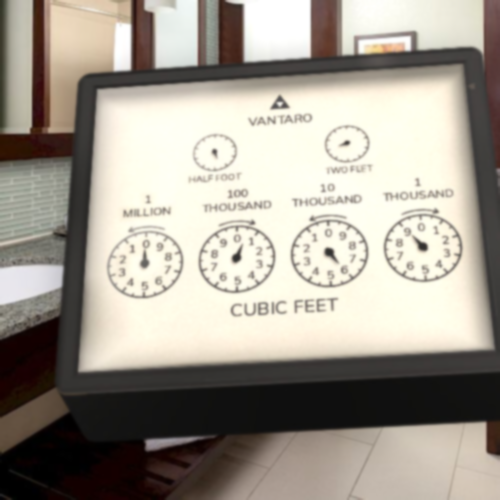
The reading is 5900 ft³
